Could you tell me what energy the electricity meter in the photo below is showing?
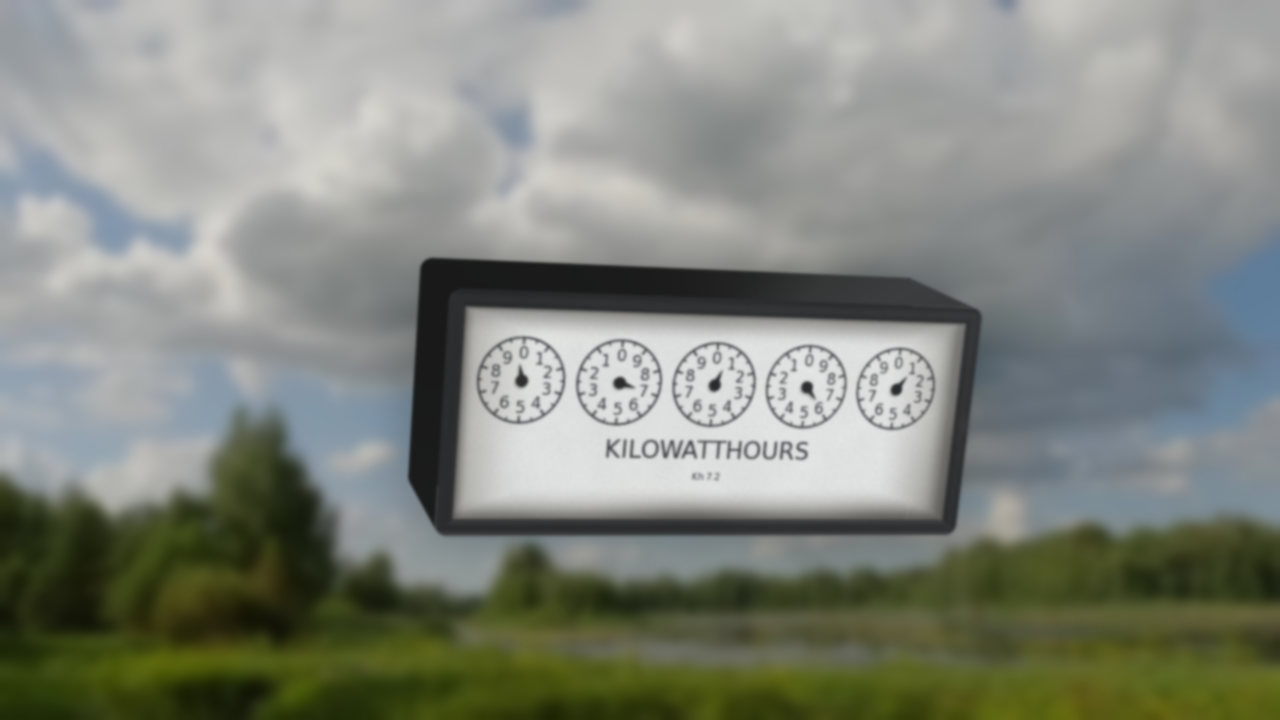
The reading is 97061 kWh
